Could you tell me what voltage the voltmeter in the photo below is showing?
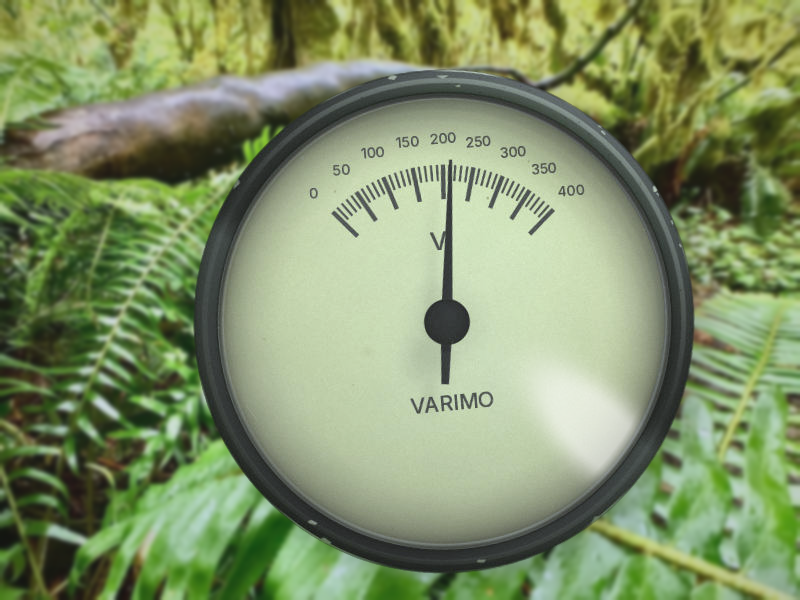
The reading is 210 V
